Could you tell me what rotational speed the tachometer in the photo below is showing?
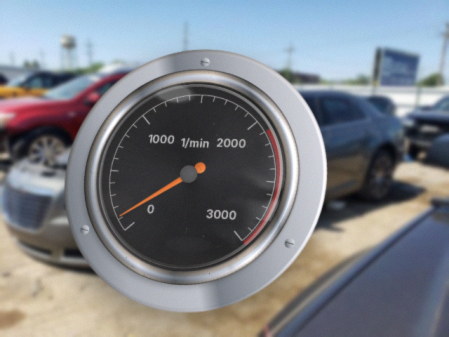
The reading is 100 rpm
